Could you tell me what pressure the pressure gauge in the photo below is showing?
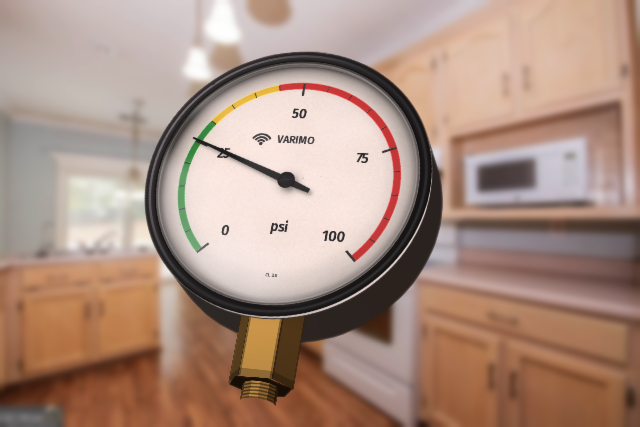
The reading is 25 psi
